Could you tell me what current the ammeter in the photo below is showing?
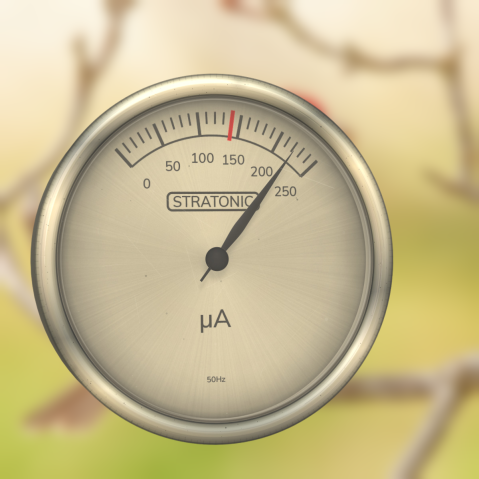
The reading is 220 µA
